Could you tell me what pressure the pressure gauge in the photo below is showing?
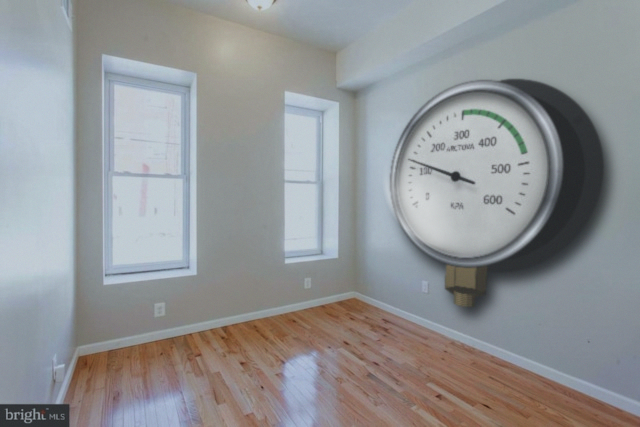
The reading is 120 kPa
